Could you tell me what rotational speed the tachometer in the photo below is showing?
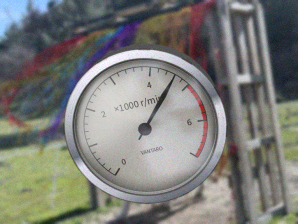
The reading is 4600 rpm
